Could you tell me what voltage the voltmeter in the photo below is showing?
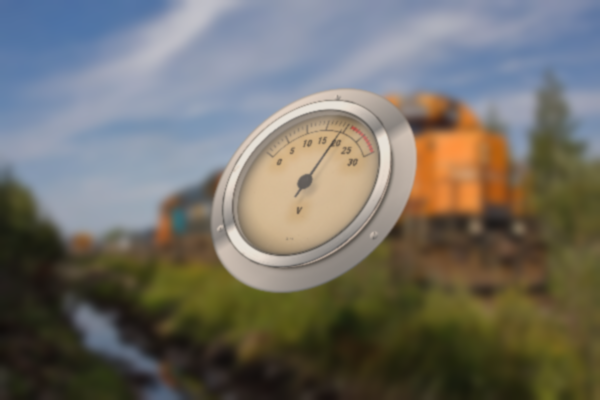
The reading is 20 V
